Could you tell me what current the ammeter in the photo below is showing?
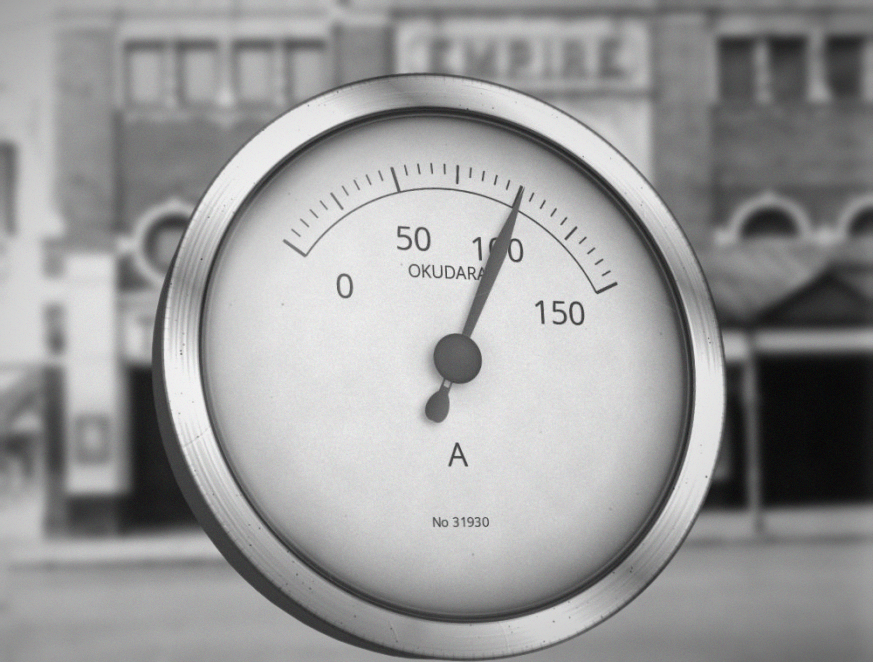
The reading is 100 A
